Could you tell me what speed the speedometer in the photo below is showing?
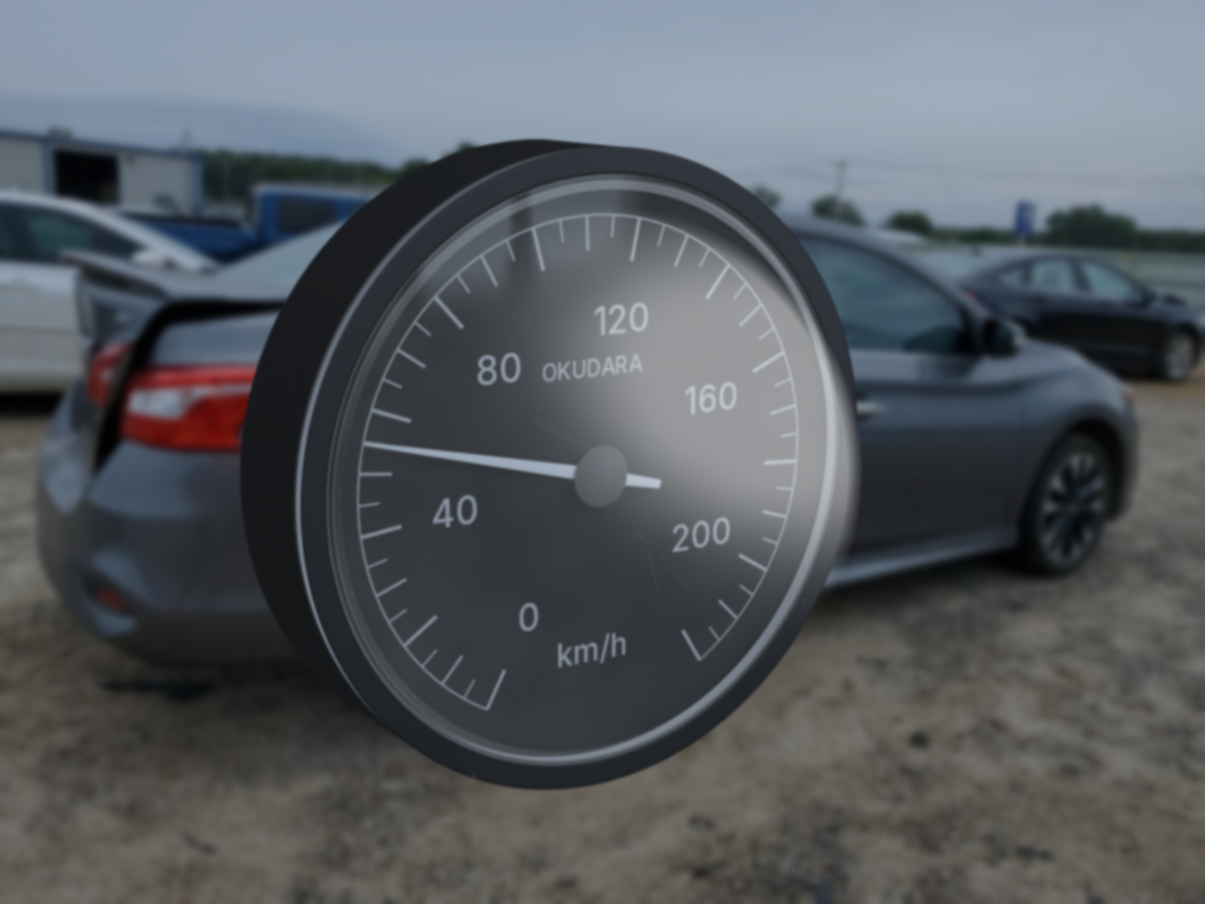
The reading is 55 km/h
